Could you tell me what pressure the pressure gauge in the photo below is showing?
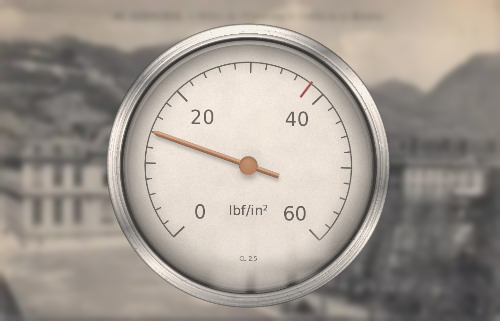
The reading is 14 psi
